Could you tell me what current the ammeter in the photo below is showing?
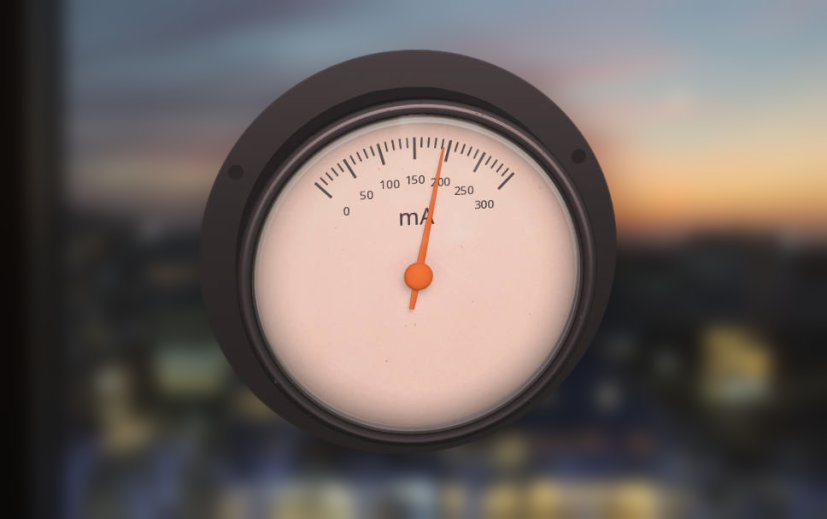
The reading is 190 mA
